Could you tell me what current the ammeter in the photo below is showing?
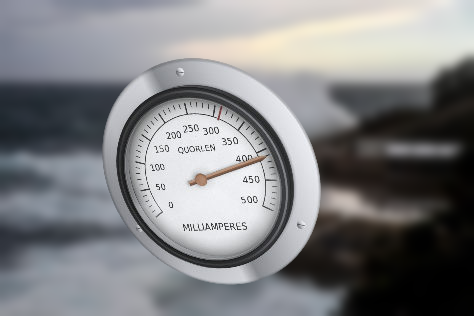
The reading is 410 mA
